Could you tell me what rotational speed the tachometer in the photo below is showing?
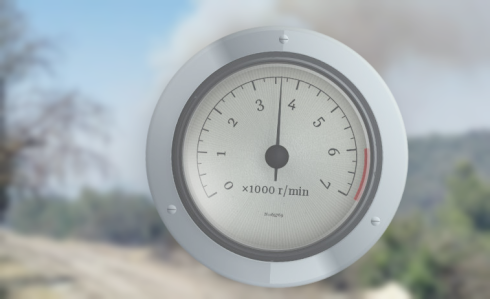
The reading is 3625 rpm
